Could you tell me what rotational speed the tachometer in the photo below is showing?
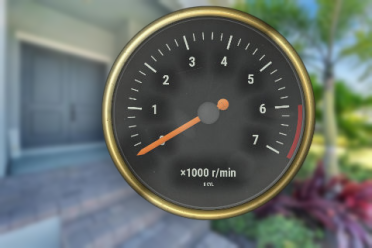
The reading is 0 rpm
